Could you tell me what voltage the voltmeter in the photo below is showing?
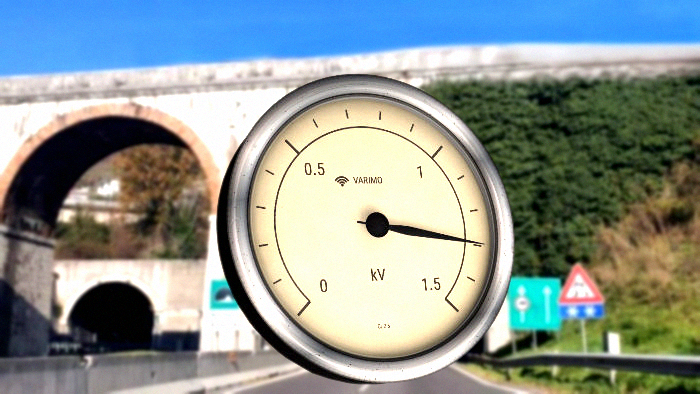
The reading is 1.3 kV
